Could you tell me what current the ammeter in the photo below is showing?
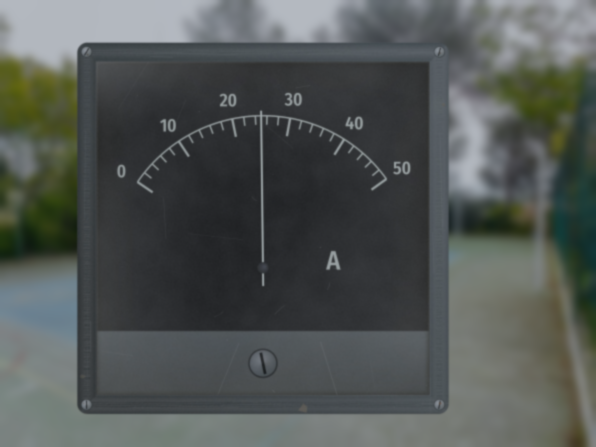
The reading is 25 A
